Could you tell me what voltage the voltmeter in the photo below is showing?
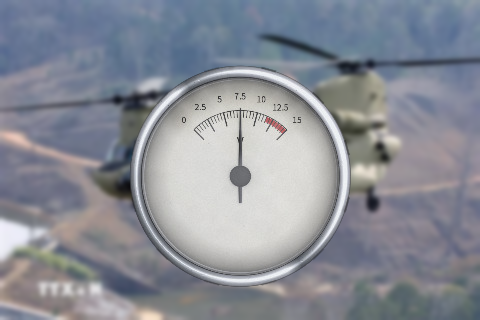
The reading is 7.5 V
